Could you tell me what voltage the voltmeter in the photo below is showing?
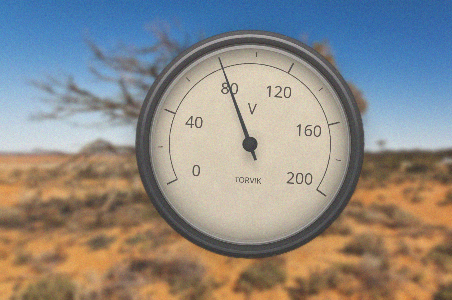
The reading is 80 V
